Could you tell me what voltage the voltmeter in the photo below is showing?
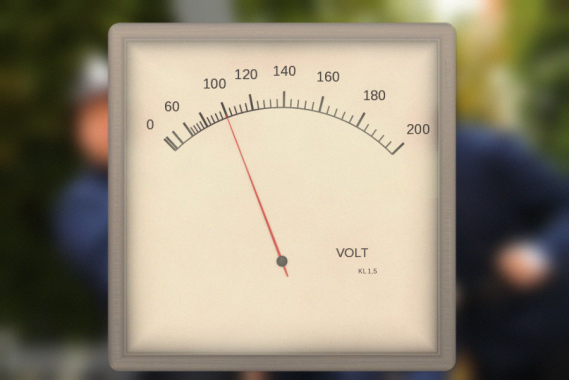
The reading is 100 V
